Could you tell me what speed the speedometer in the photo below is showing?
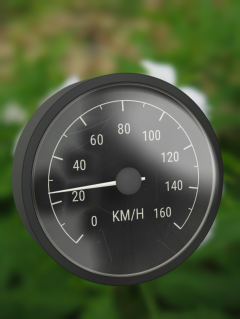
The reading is 25 km/h
